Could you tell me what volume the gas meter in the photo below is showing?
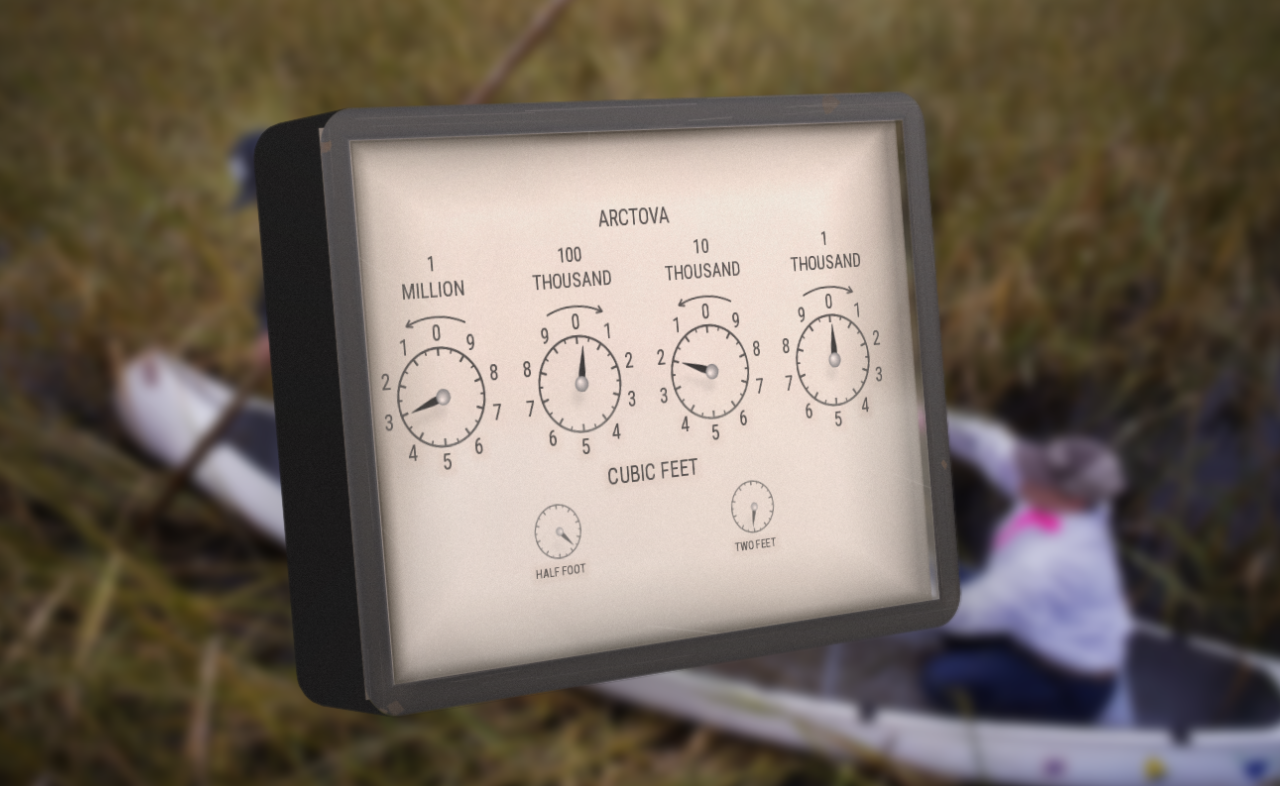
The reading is 302000 ft³
